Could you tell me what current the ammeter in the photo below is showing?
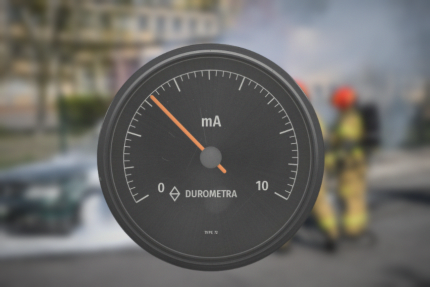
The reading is 3.2 mA
